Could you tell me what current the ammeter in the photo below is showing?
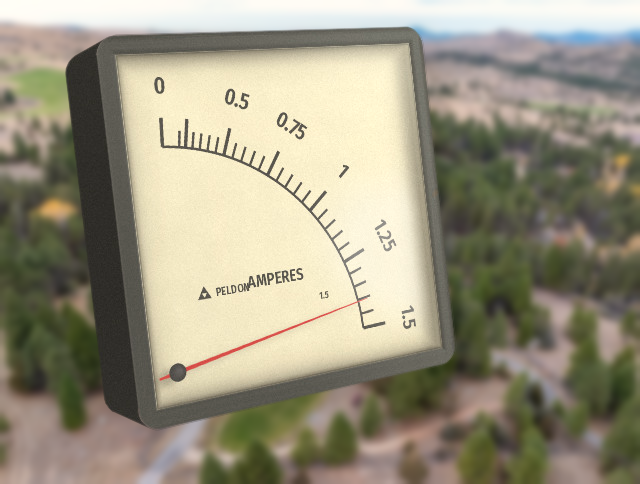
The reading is 1.4 A
